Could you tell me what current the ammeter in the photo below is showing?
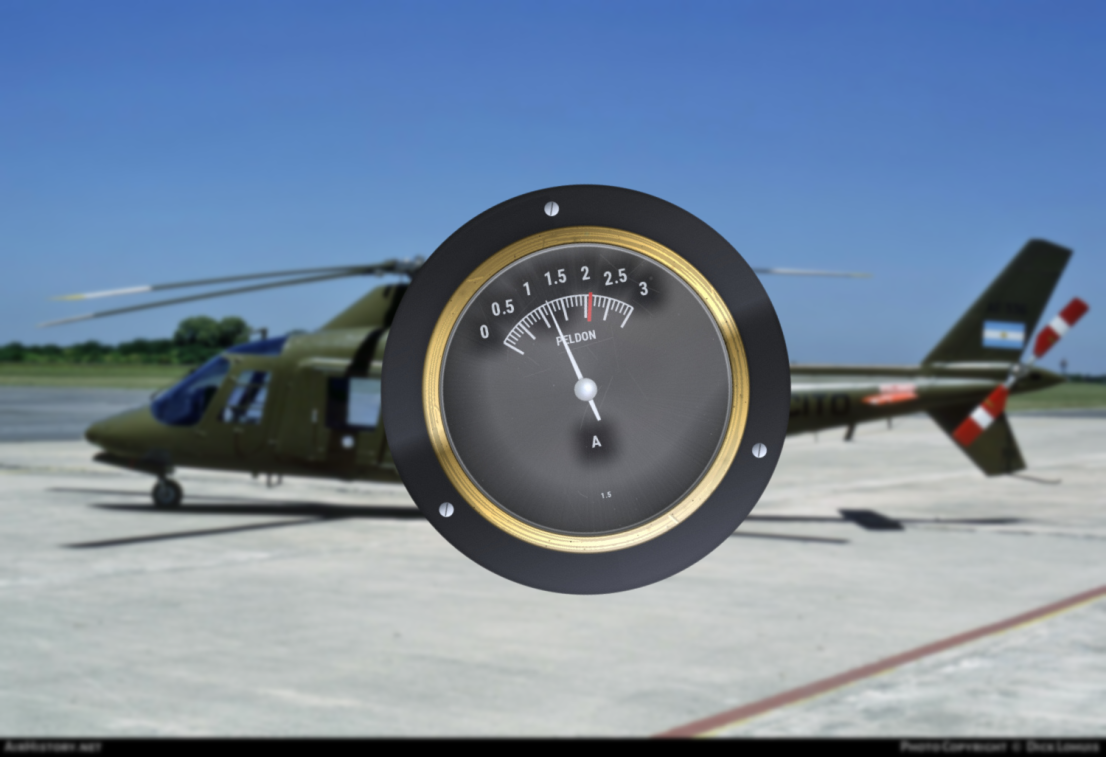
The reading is 1.2 A
